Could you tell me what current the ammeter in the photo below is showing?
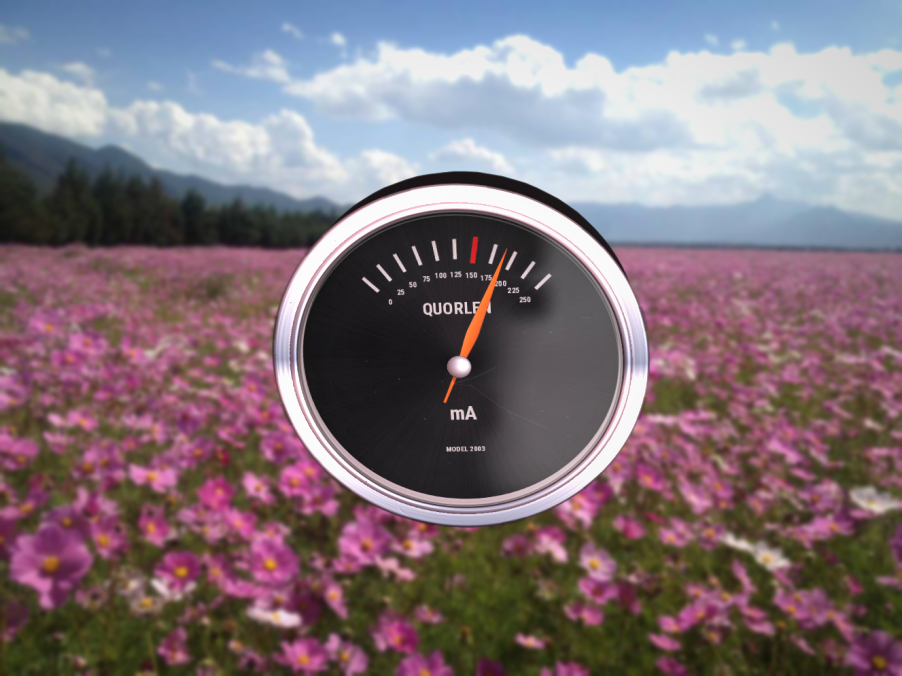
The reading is 187.5 mA
